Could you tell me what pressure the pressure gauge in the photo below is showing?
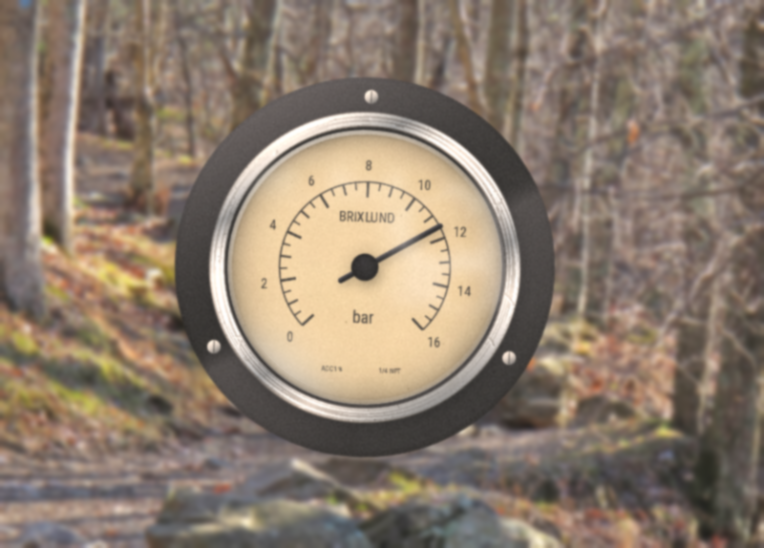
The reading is 11.5 bar
